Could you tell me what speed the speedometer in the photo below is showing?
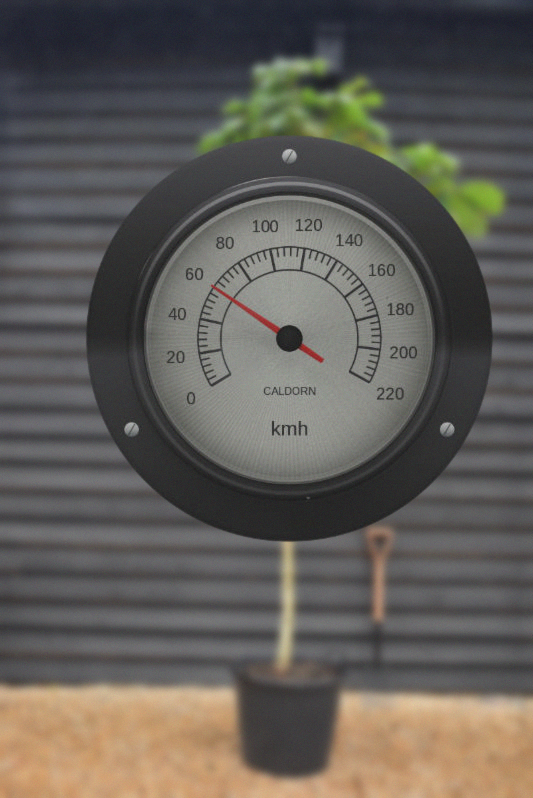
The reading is 60 km/h
